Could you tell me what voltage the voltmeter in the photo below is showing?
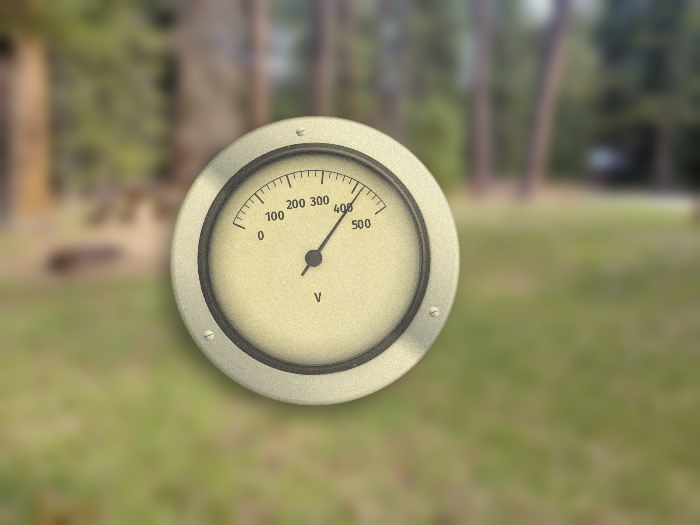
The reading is 420 V
